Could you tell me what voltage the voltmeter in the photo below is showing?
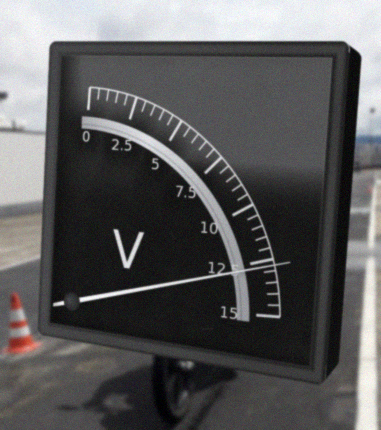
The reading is 12.75 V
